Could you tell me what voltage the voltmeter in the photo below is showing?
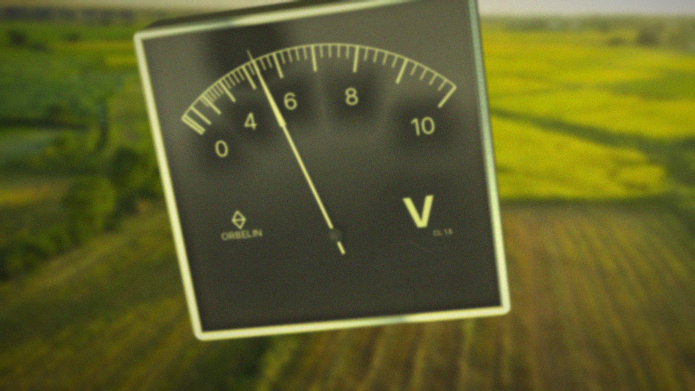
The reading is 5.4 V
